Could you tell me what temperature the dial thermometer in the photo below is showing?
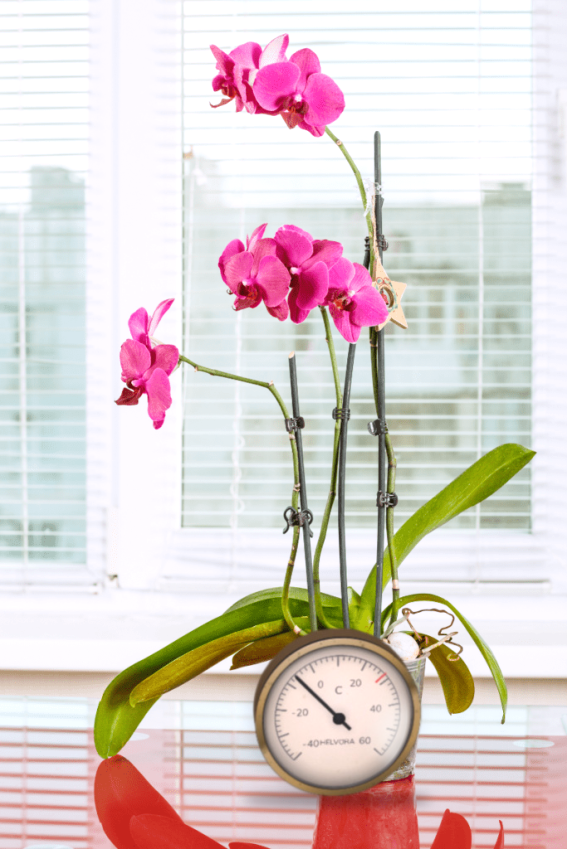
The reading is -6 °C
